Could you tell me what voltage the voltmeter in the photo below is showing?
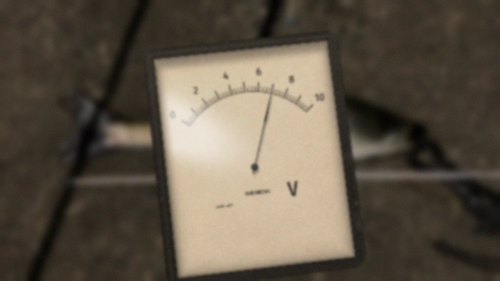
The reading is 7 V
